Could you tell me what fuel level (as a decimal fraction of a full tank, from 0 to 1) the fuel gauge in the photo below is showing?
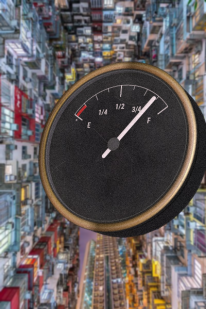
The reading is 0.875
